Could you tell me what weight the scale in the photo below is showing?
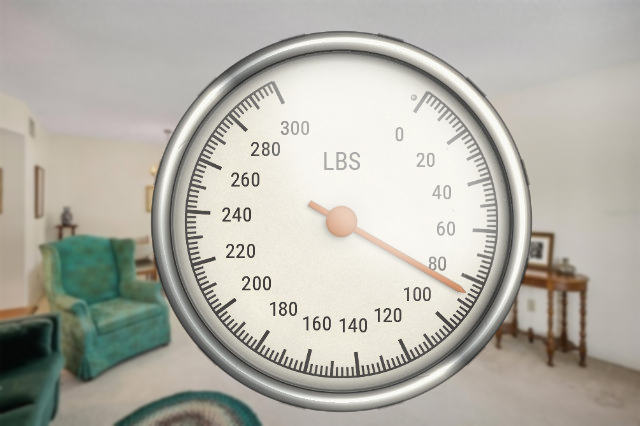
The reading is 86 lb
